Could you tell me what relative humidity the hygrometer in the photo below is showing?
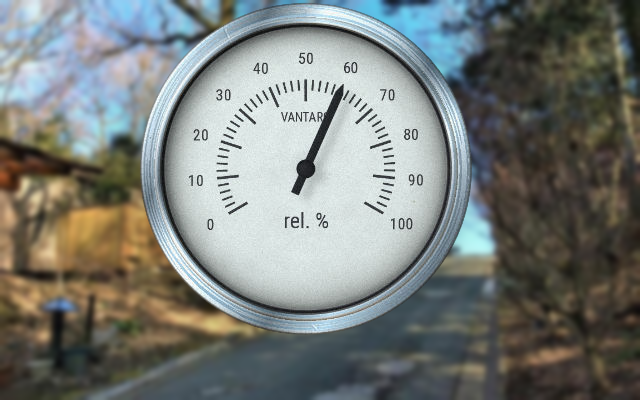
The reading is 60 %
